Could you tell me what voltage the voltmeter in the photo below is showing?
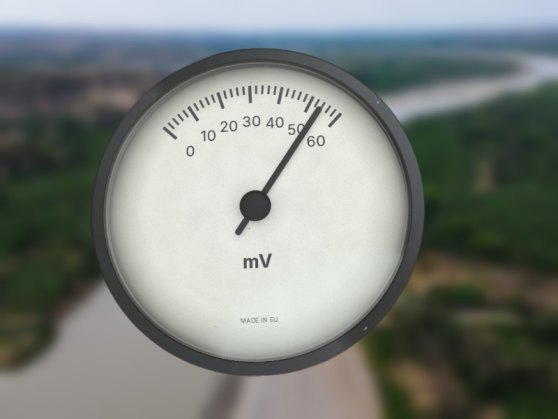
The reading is 54 mV
